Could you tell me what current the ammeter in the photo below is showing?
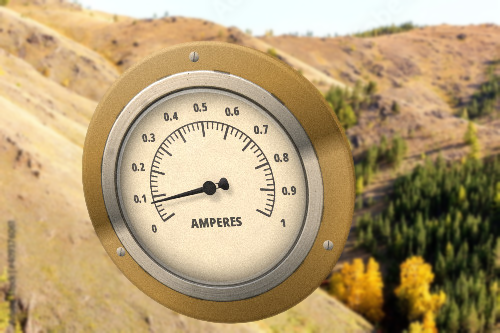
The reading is 0.08 A
